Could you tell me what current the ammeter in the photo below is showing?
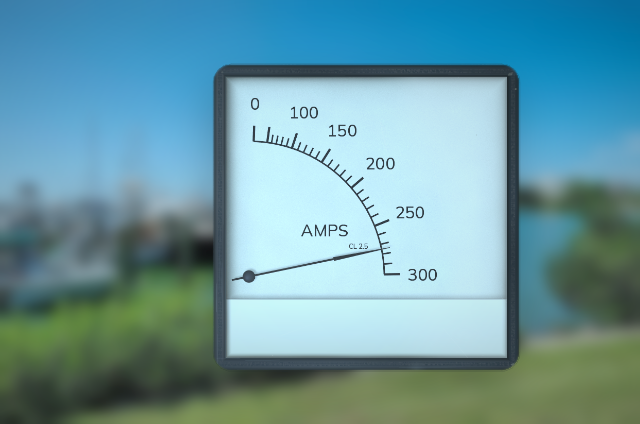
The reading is 275 A
